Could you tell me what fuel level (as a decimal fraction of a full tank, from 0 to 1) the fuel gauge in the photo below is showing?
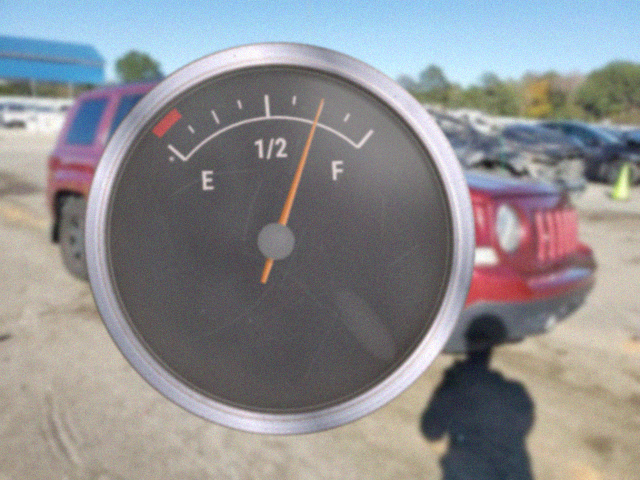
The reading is 0.75
